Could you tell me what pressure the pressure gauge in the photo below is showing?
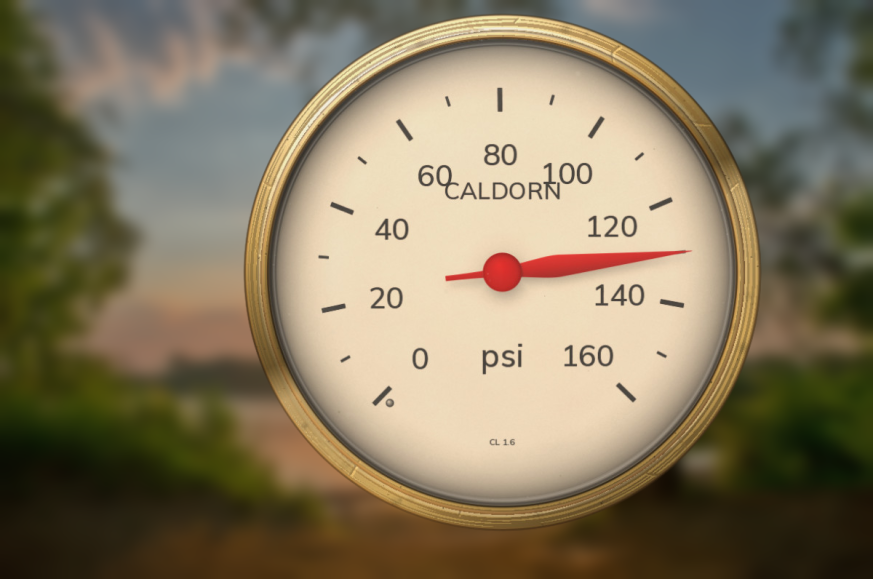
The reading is 130 psi
